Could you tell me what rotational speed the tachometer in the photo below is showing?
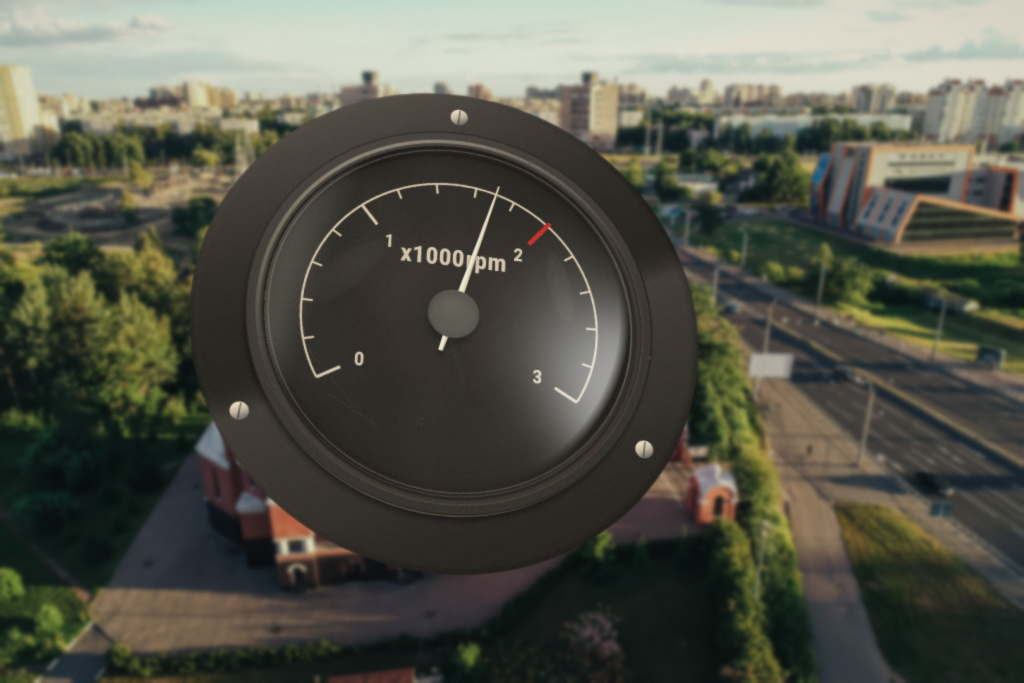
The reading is 1700 rpm
